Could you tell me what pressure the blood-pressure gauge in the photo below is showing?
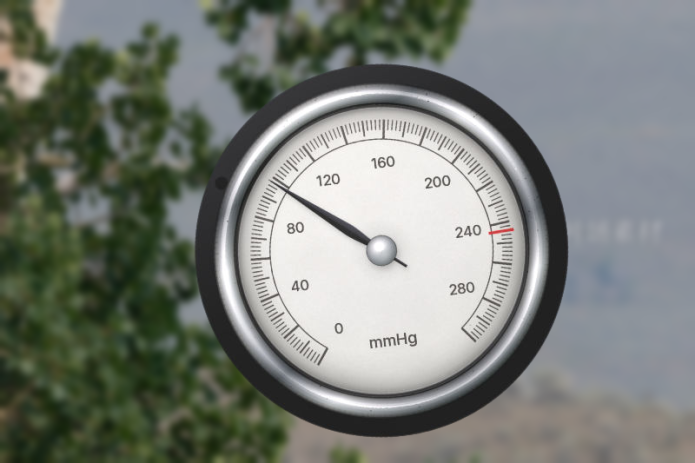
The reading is 98 mmHg
